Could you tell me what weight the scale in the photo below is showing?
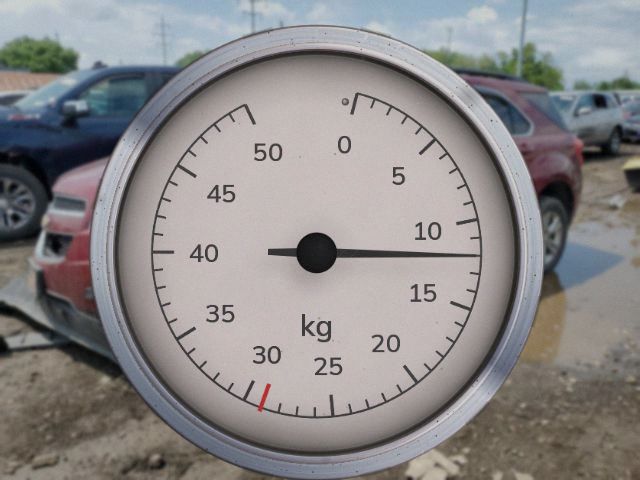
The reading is 12 kg
